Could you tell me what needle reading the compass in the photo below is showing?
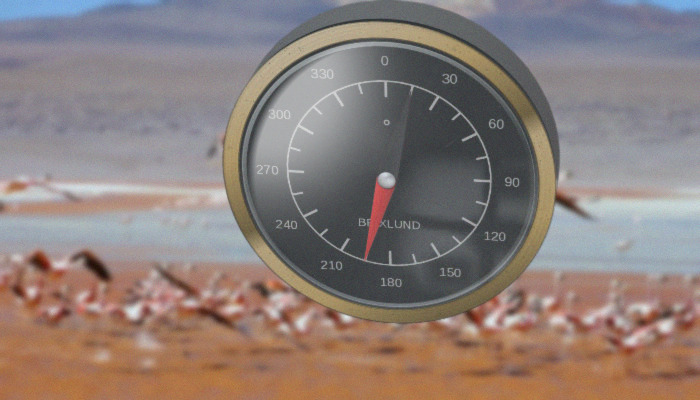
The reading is 195 °
